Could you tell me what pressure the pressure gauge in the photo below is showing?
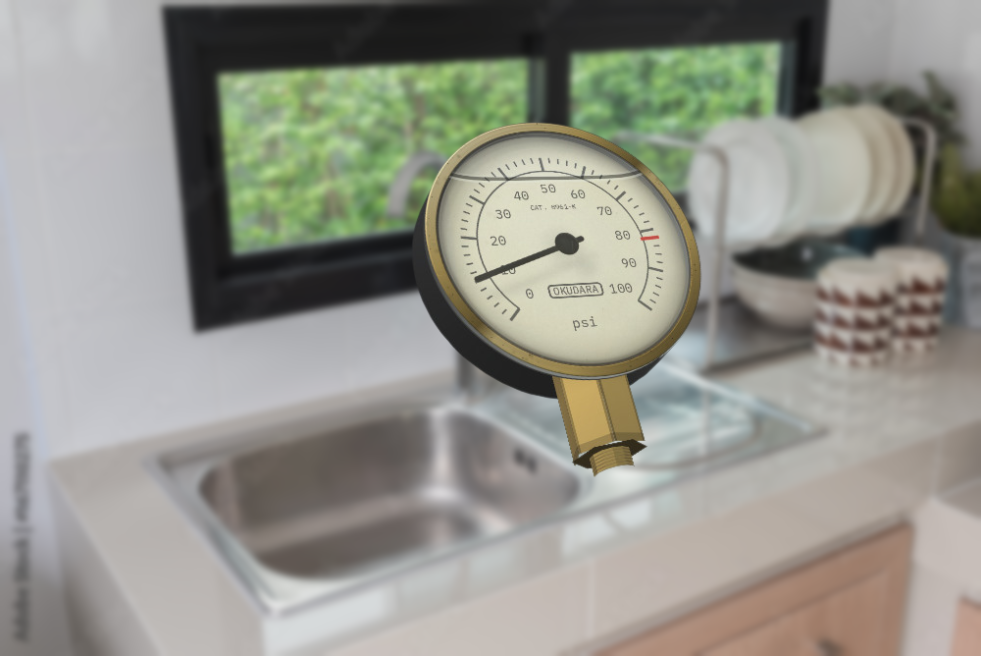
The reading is 10 psi
